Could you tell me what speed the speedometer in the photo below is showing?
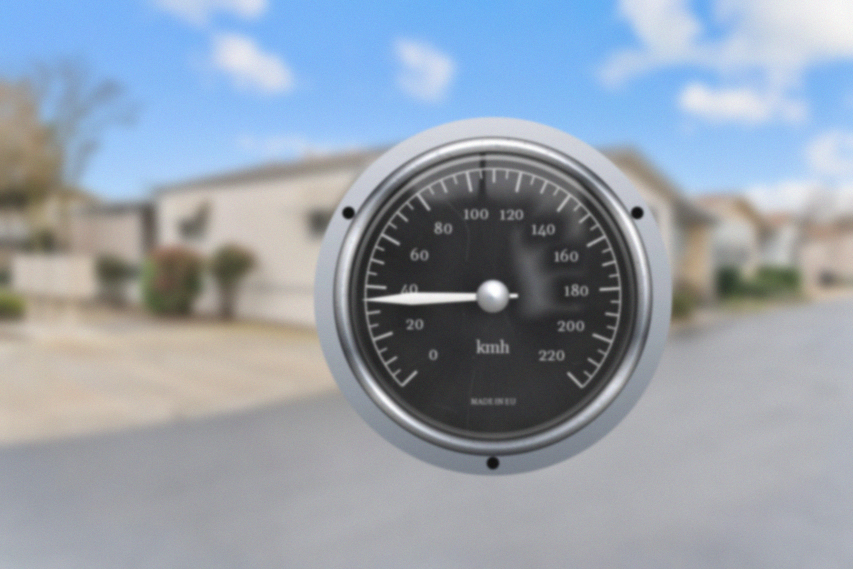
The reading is 35 km/h
